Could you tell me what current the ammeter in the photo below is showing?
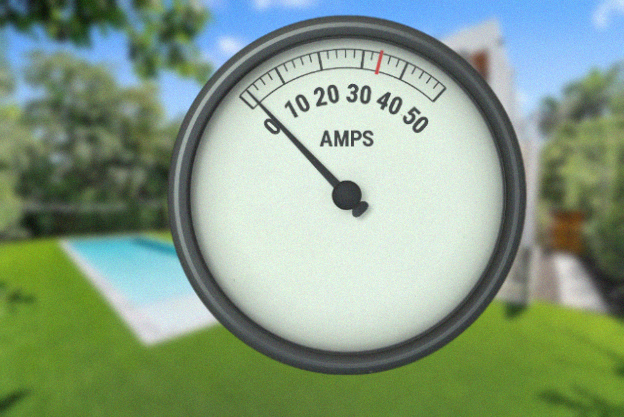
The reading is 2 A
